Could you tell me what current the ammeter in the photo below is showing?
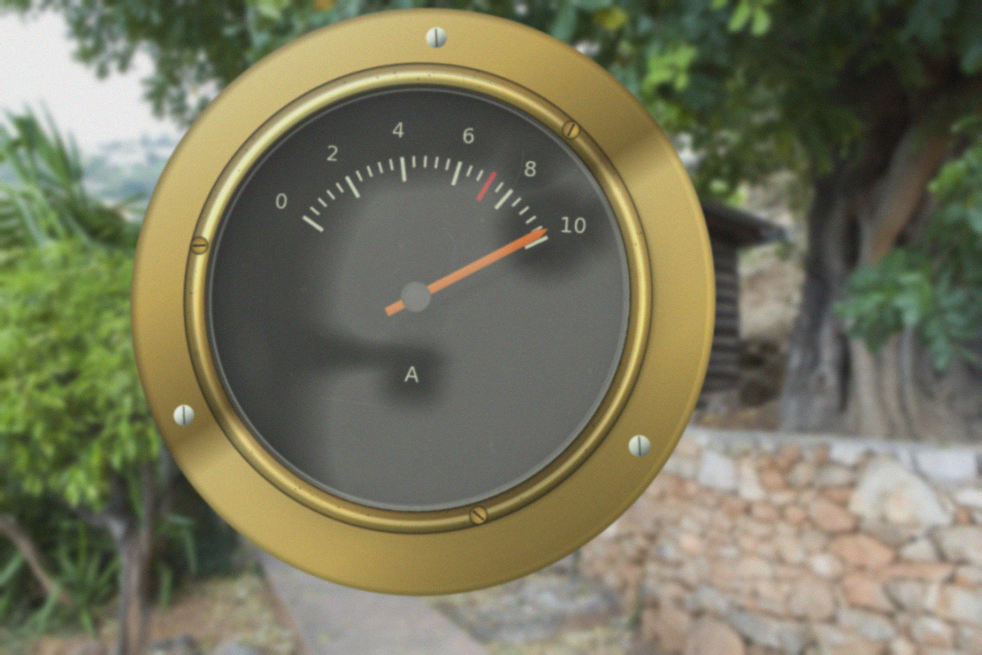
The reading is 9.8 A
